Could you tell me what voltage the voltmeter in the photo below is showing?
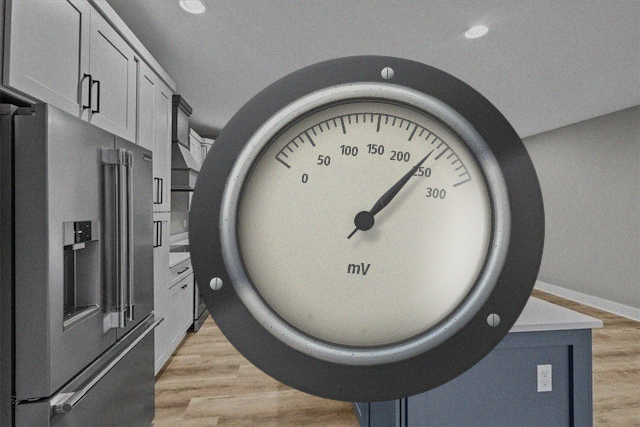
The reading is 240 mV
